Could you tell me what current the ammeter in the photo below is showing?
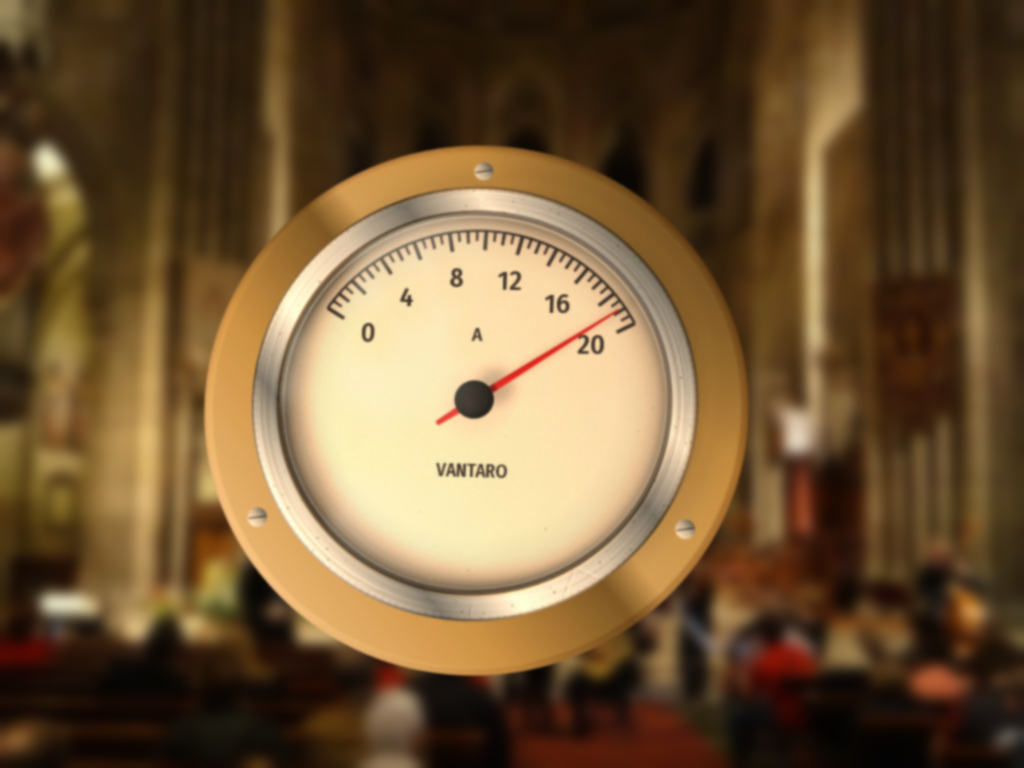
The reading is 19 A
